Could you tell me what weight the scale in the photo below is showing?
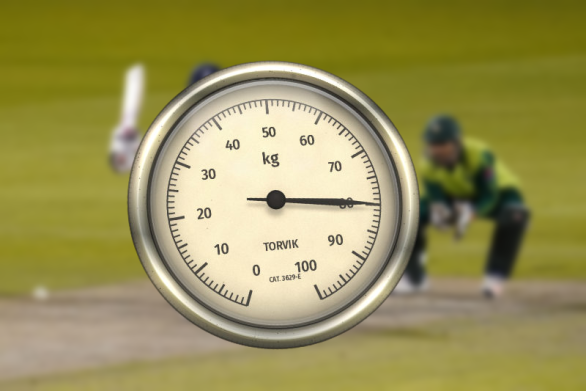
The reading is 80 kg
